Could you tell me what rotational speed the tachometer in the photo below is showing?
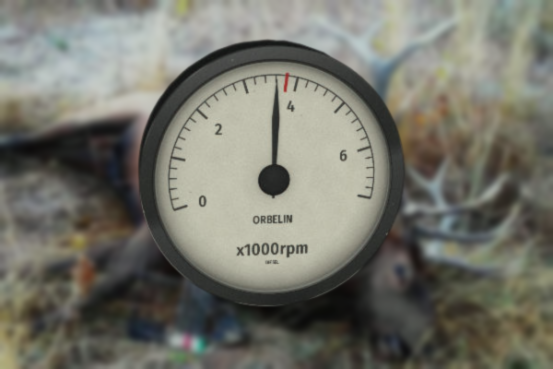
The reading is 3600 rpm
